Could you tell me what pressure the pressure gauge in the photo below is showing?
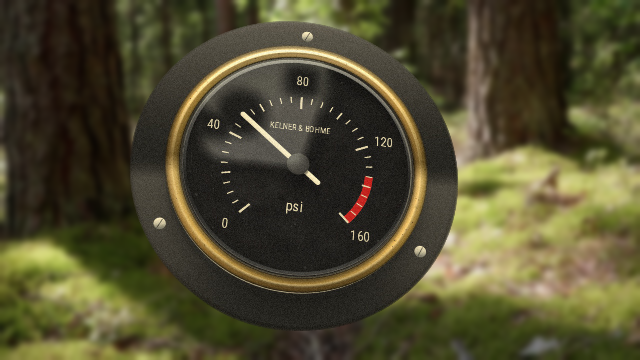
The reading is 50 psi
